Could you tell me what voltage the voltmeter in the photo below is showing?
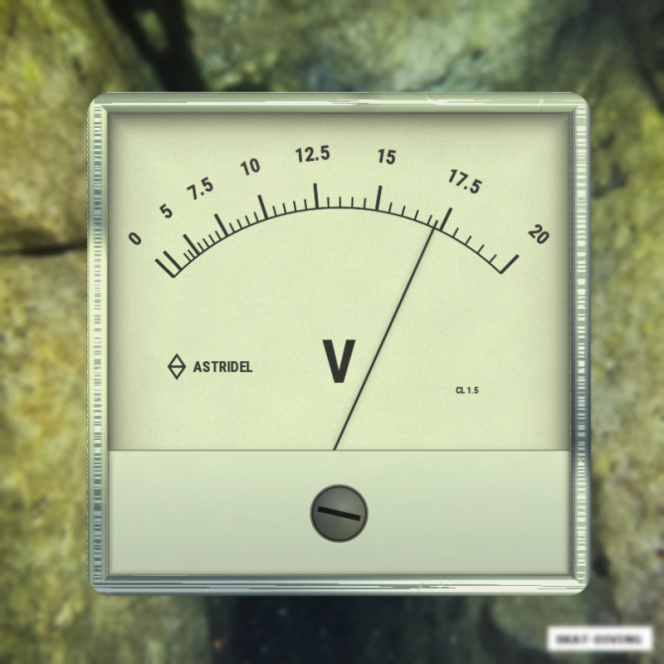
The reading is 17.25 V
